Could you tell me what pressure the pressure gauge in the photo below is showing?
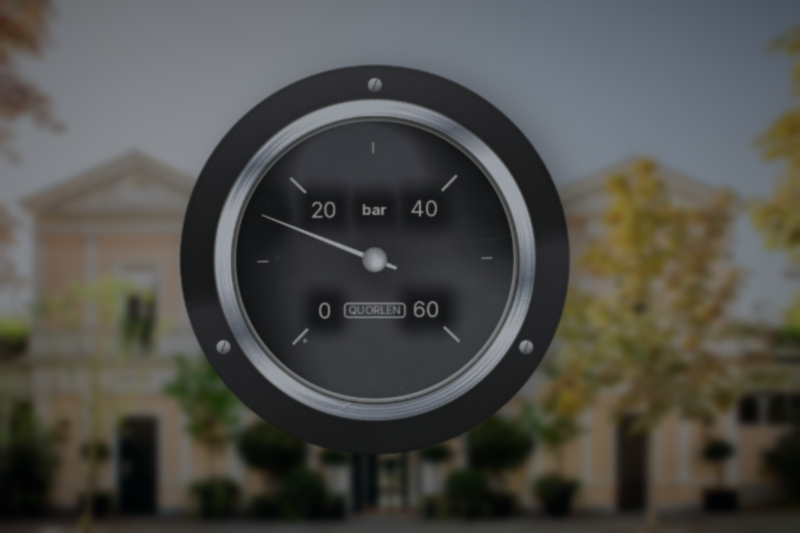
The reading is 15 bar
